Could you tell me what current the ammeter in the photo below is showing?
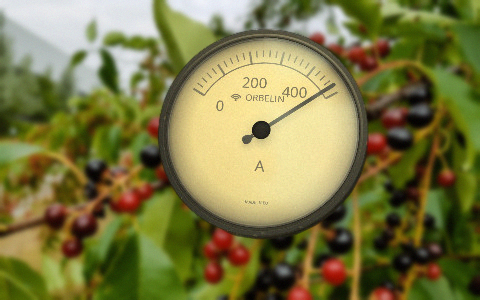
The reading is 480 A
